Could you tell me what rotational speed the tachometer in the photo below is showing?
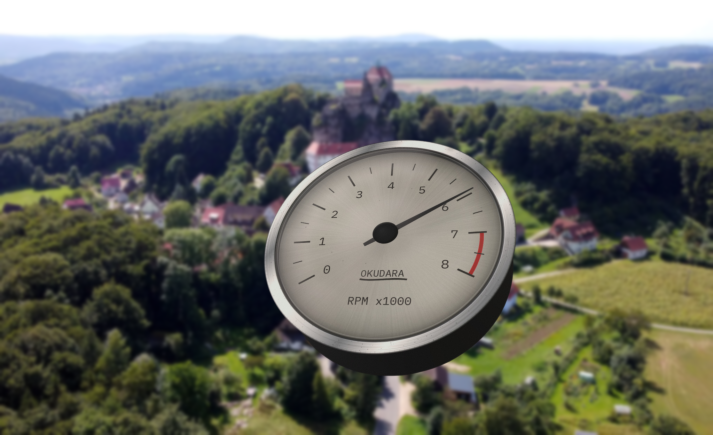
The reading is 6000 rpm
